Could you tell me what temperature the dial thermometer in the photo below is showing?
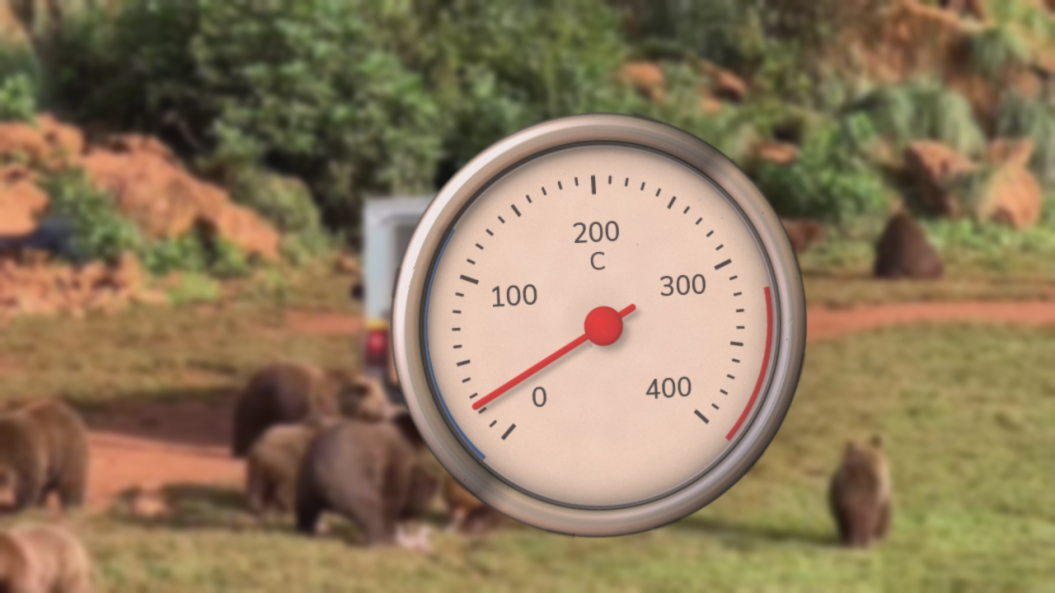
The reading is 25 °C
